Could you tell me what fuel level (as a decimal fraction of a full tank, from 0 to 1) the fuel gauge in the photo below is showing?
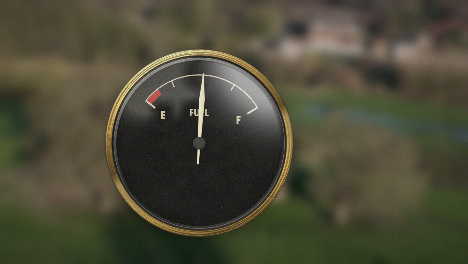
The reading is 0.5
